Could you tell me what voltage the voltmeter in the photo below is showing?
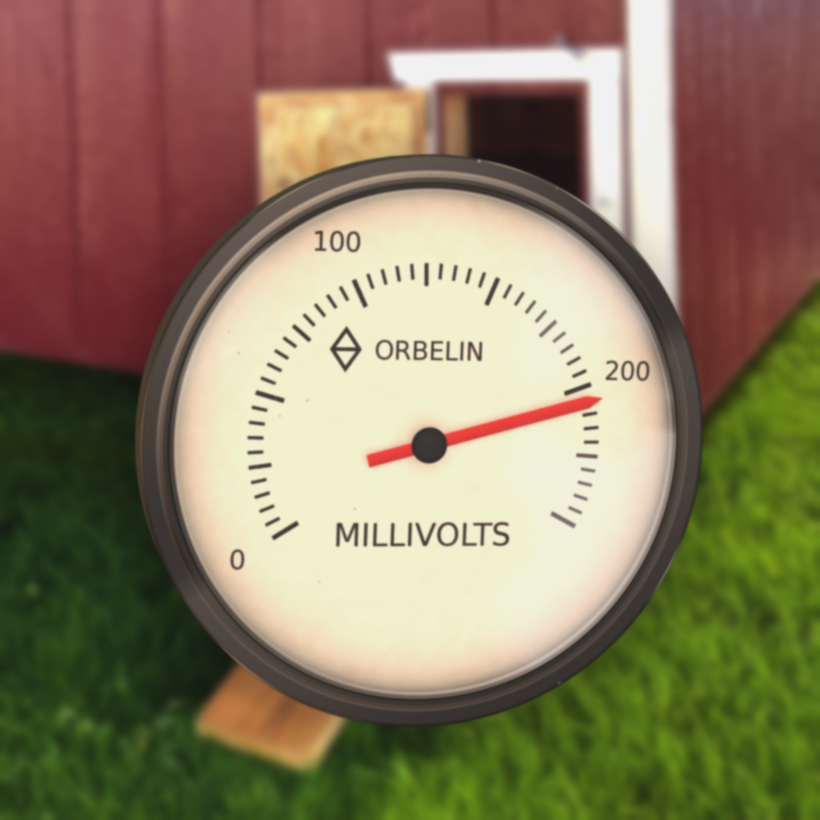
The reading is 205 mV
